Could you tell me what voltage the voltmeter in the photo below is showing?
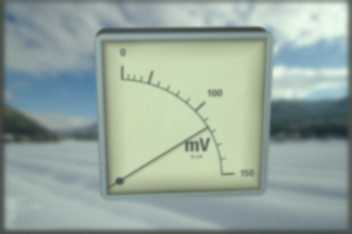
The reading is 115 mV
